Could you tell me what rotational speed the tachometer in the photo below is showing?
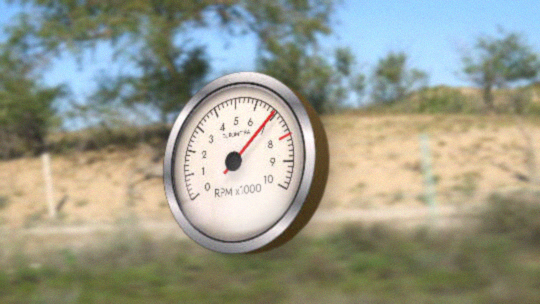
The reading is 7000 rpm
